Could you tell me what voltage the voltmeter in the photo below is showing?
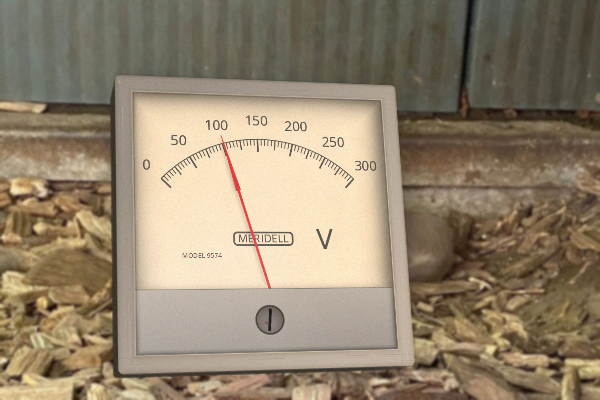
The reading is 100 V
